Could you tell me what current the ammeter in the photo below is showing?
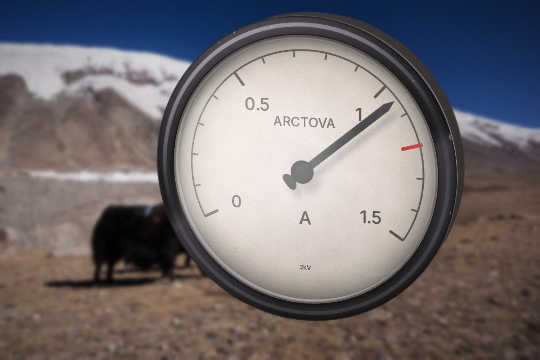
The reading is 1.05 A
